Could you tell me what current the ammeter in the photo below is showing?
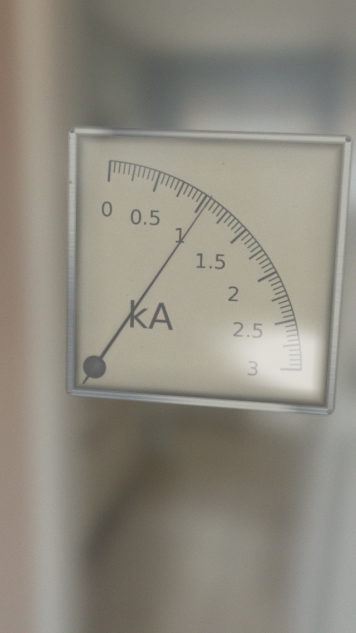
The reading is 1.05 kA
